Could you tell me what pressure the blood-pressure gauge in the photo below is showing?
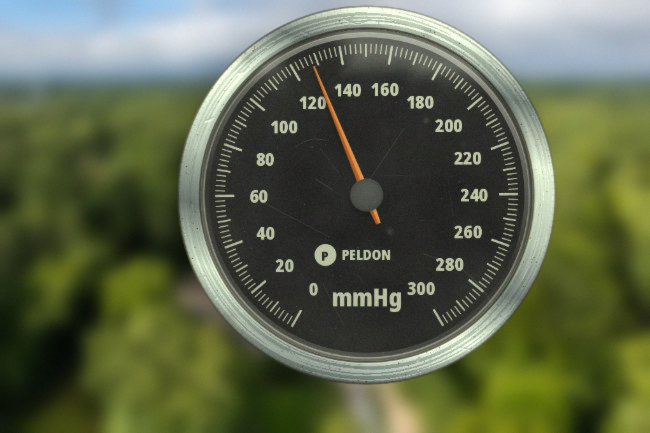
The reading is 128 mmHg
